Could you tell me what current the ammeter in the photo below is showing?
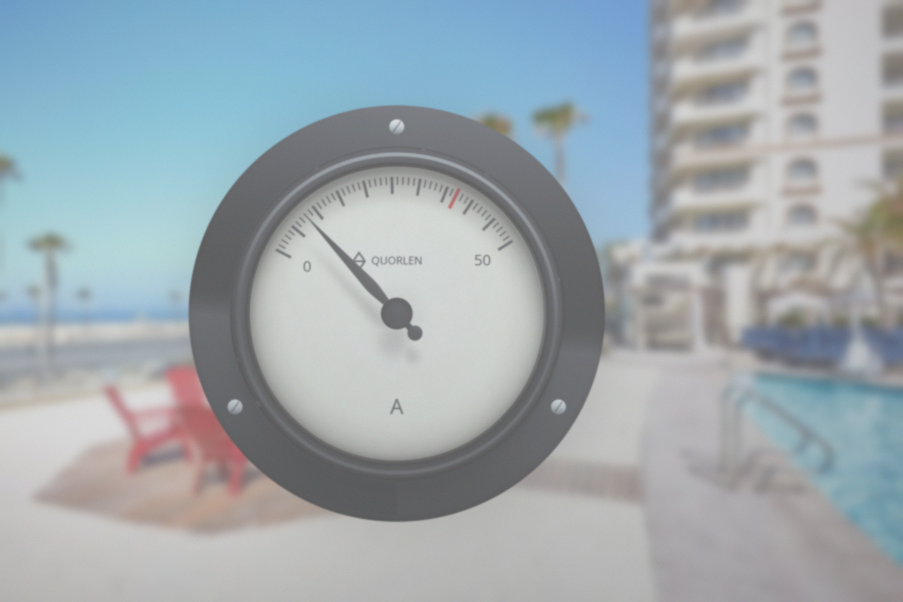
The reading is 8 A
